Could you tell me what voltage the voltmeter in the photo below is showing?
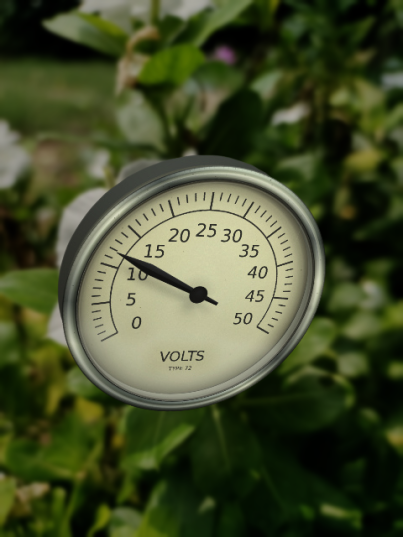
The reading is 12 V
